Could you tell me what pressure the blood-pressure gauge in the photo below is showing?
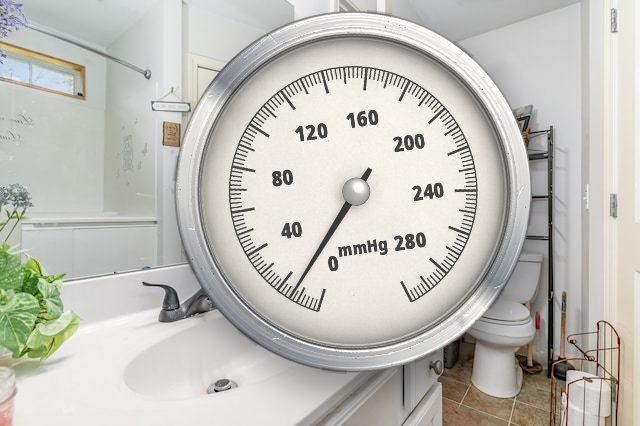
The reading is 14 mmHg
